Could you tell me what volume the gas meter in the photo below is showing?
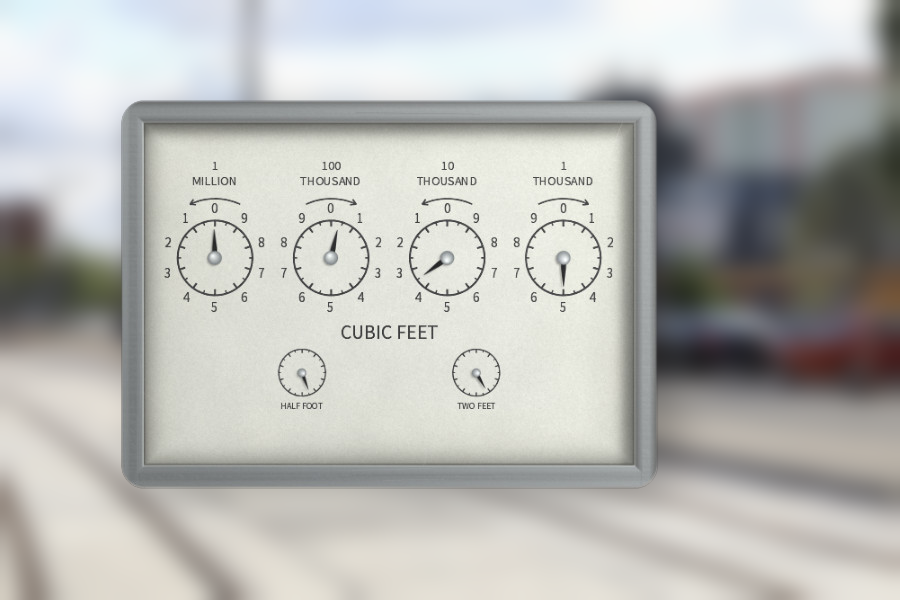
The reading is 3500 ft³
